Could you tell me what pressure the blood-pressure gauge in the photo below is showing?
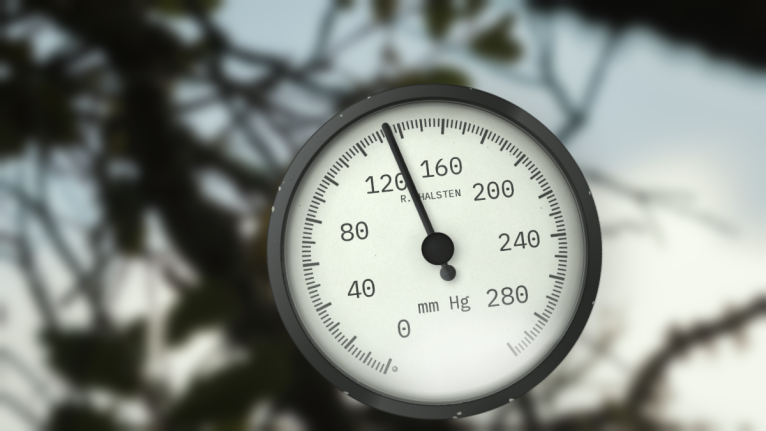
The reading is 134 mmHg
